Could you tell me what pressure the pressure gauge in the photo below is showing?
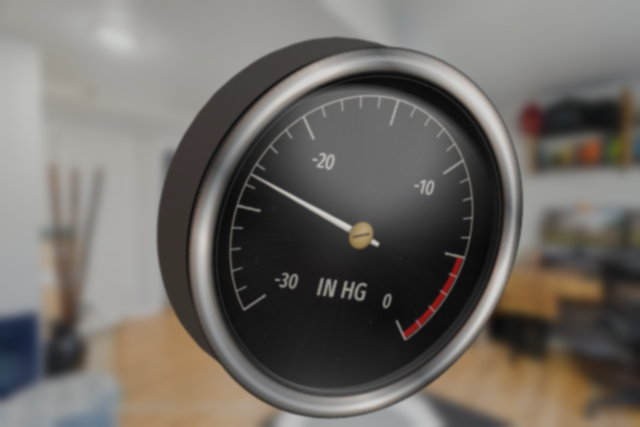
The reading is -23.5 inHg
